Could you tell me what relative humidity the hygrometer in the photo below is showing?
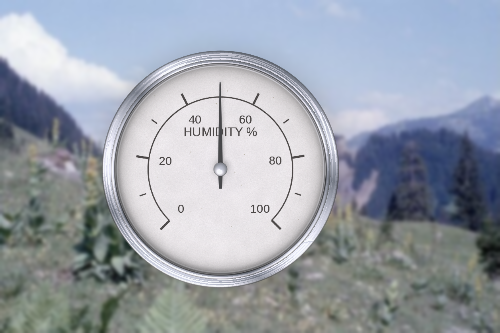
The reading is 50 %
